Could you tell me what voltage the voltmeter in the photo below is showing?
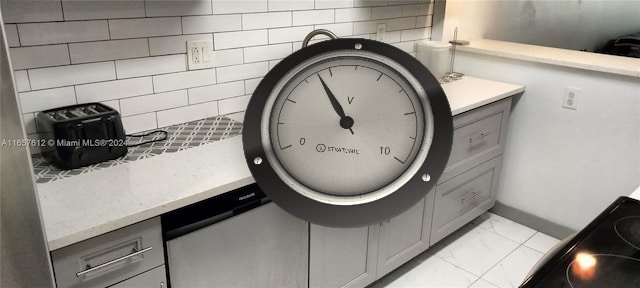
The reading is 3.5 V
